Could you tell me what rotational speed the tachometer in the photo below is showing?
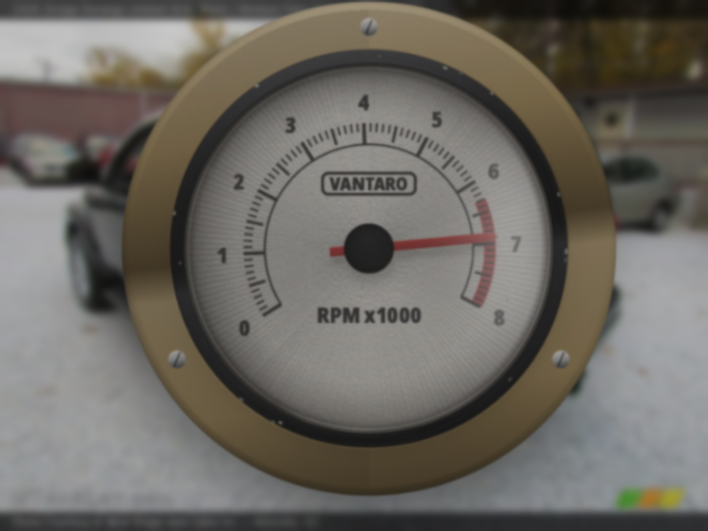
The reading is 6900 rpm
